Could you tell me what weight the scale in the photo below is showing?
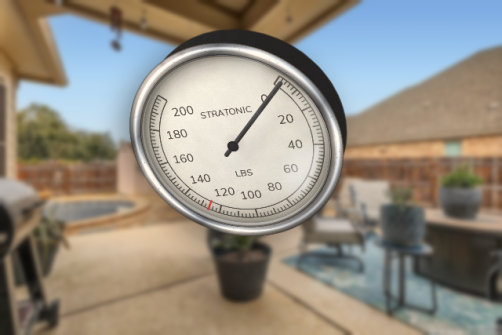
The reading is 2 lb
